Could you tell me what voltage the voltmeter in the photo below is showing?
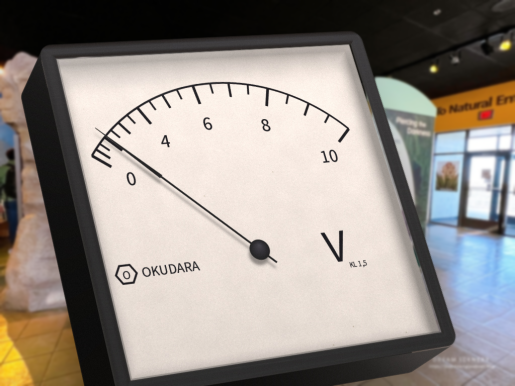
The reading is 2 V
